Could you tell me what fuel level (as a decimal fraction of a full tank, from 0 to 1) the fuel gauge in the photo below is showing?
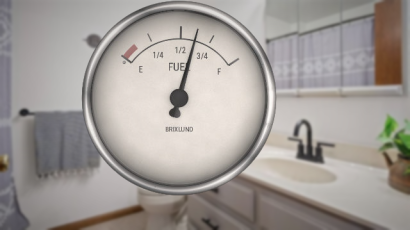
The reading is 0.625
